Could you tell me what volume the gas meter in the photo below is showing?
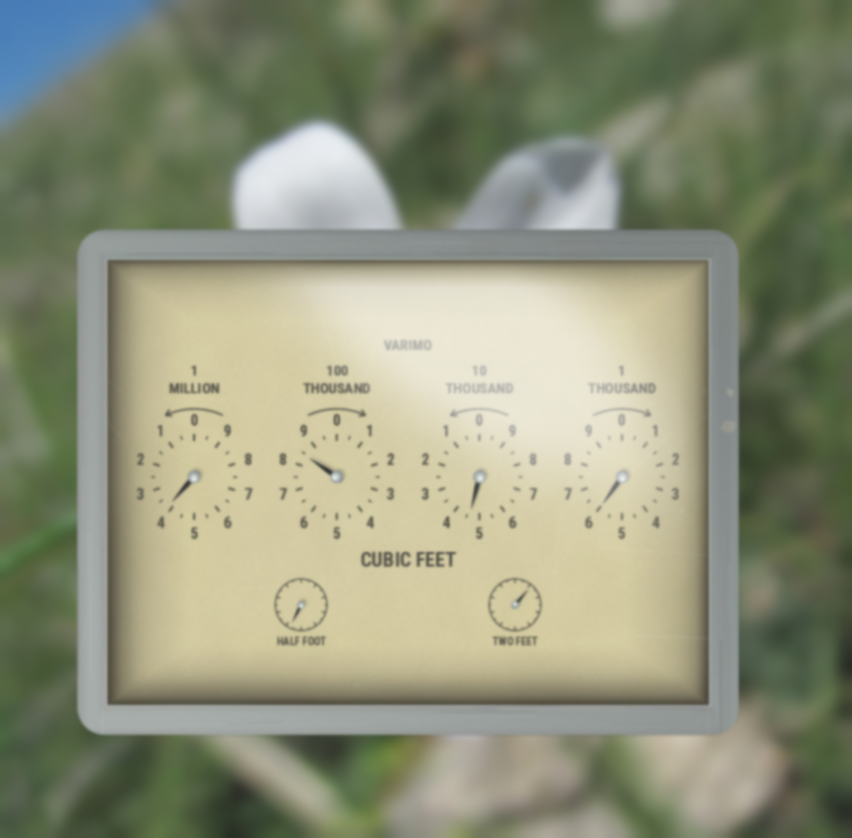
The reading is 384600 ft³
